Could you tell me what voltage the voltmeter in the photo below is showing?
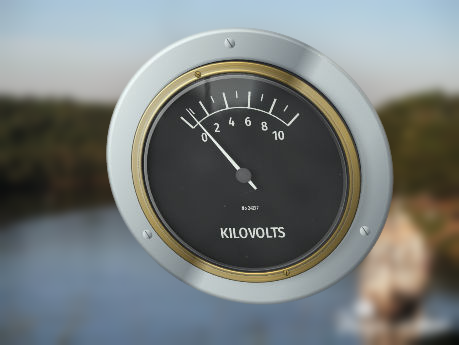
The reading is 1 kV
